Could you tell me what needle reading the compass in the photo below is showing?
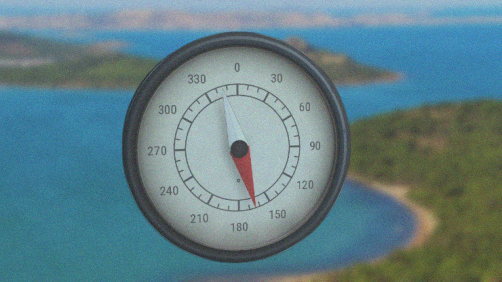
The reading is 165 °
